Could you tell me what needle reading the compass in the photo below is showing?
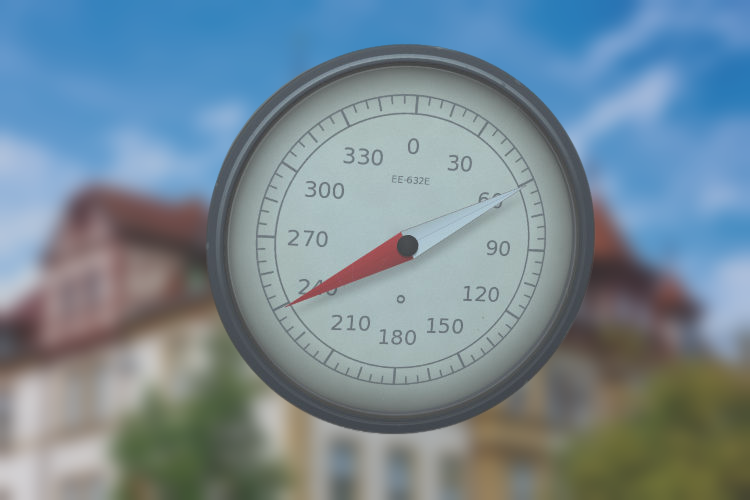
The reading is 240 °
